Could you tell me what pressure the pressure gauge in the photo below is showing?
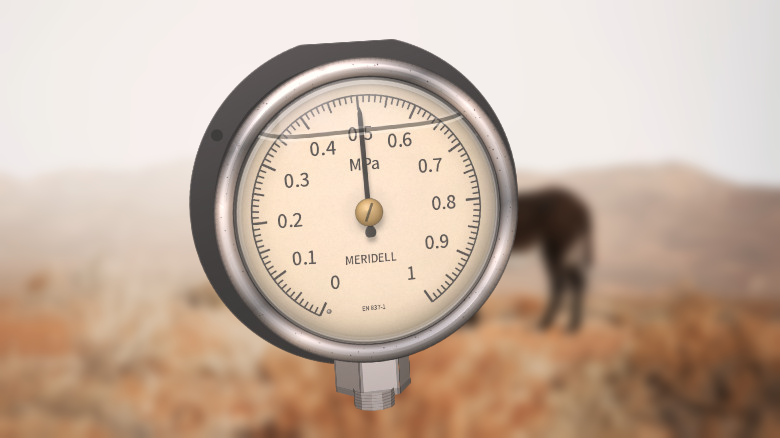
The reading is 0.5 MPa
